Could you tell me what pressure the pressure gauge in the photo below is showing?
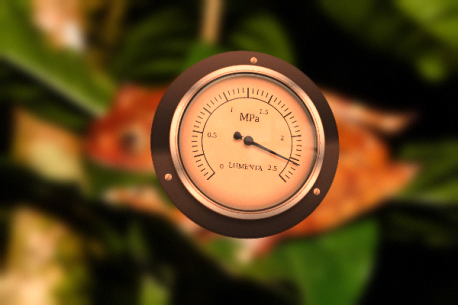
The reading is 2.3 MPa
